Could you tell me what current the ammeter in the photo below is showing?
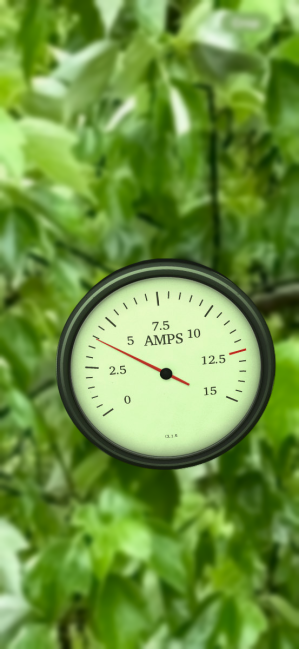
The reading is 4 A
